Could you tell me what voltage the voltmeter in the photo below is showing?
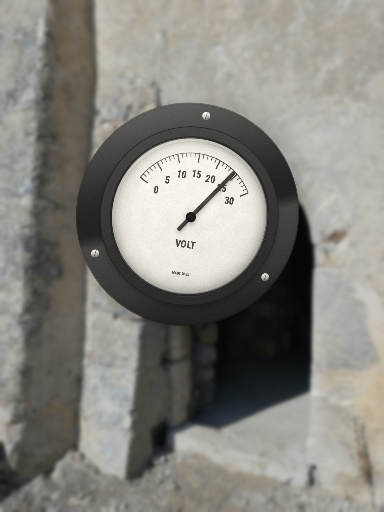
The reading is 24 V
